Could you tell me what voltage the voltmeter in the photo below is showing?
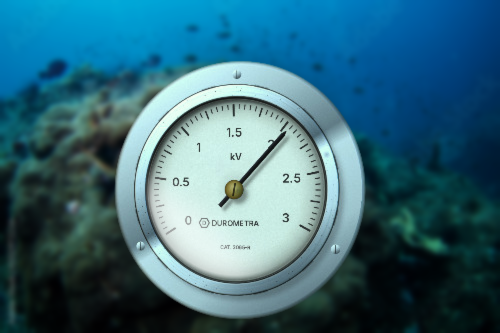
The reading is 2.05 kV
